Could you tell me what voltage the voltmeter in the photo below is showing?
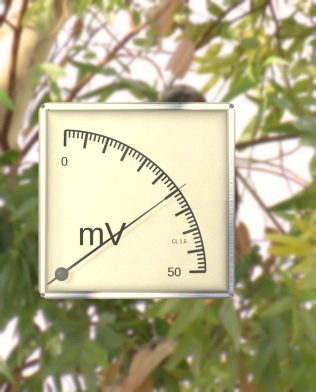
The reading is 30 mV
